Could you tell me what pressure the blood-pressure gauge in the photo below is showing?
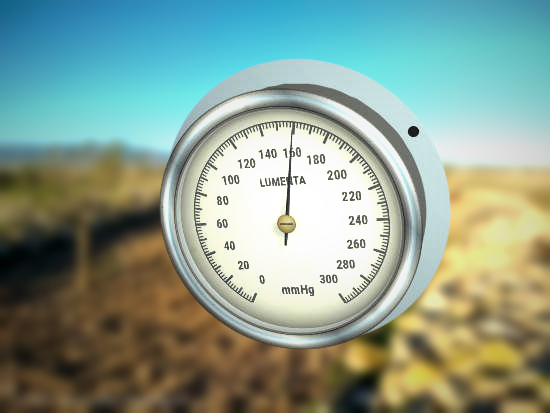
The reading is 160 mmHg
